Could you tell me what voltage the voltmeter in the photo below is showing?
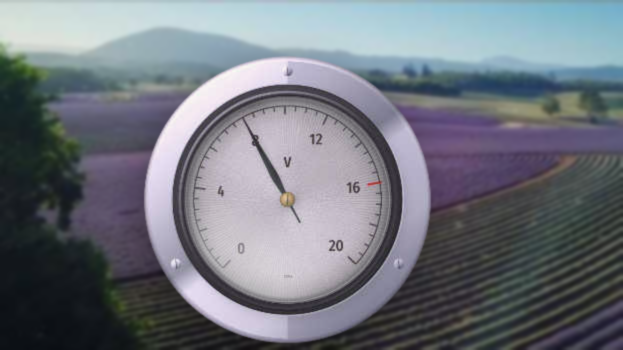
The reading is 8 V
